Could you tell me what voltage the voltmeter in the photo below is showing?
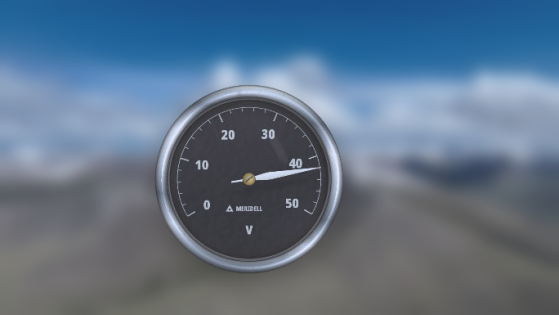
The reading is 42 V
